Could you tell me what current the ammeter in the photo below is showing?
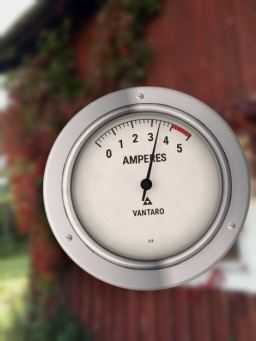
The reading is 3.4 A
